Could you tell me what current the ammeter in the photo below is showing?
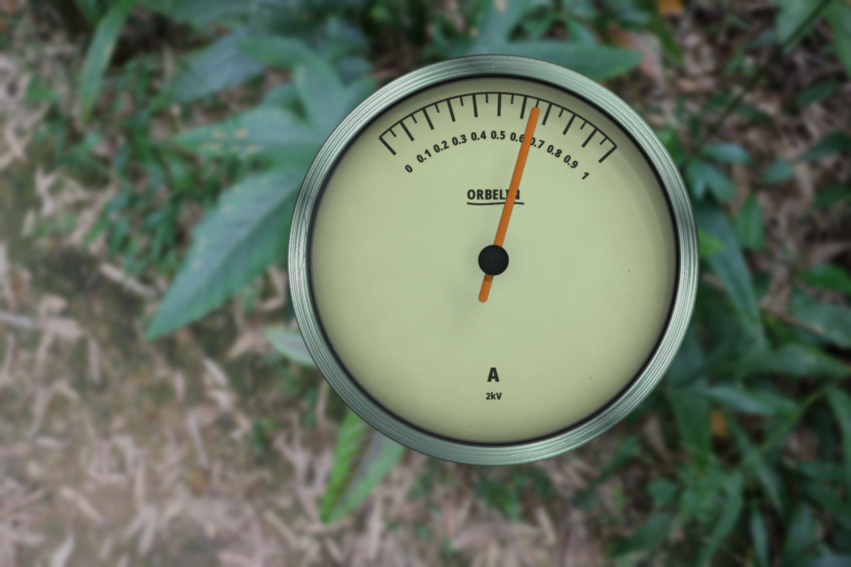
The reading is 0.65 A
